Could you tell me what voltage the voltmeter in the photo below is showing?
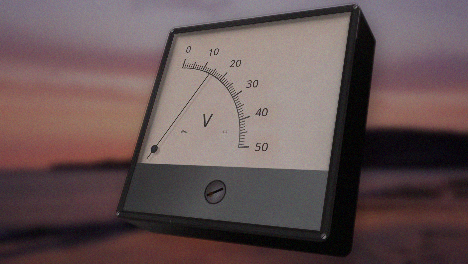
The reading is 15 V
